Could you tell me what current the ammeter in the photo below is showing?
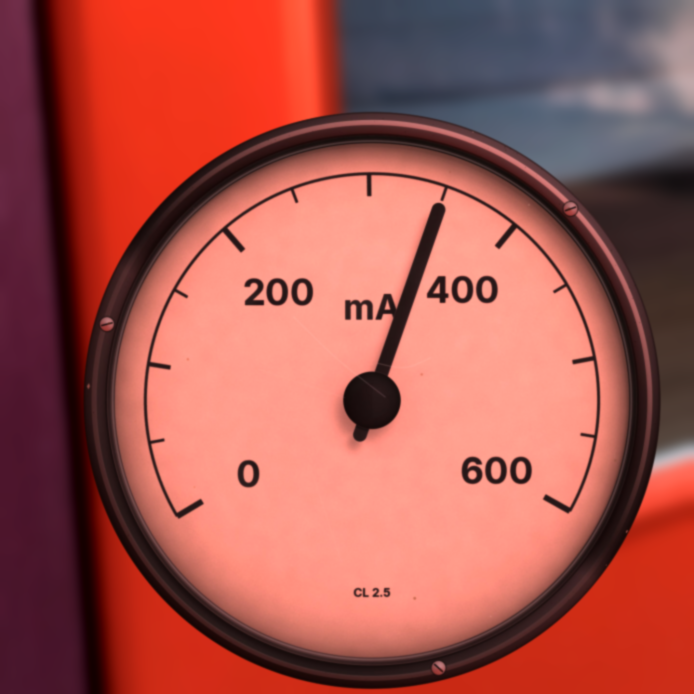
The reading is 350 mA
